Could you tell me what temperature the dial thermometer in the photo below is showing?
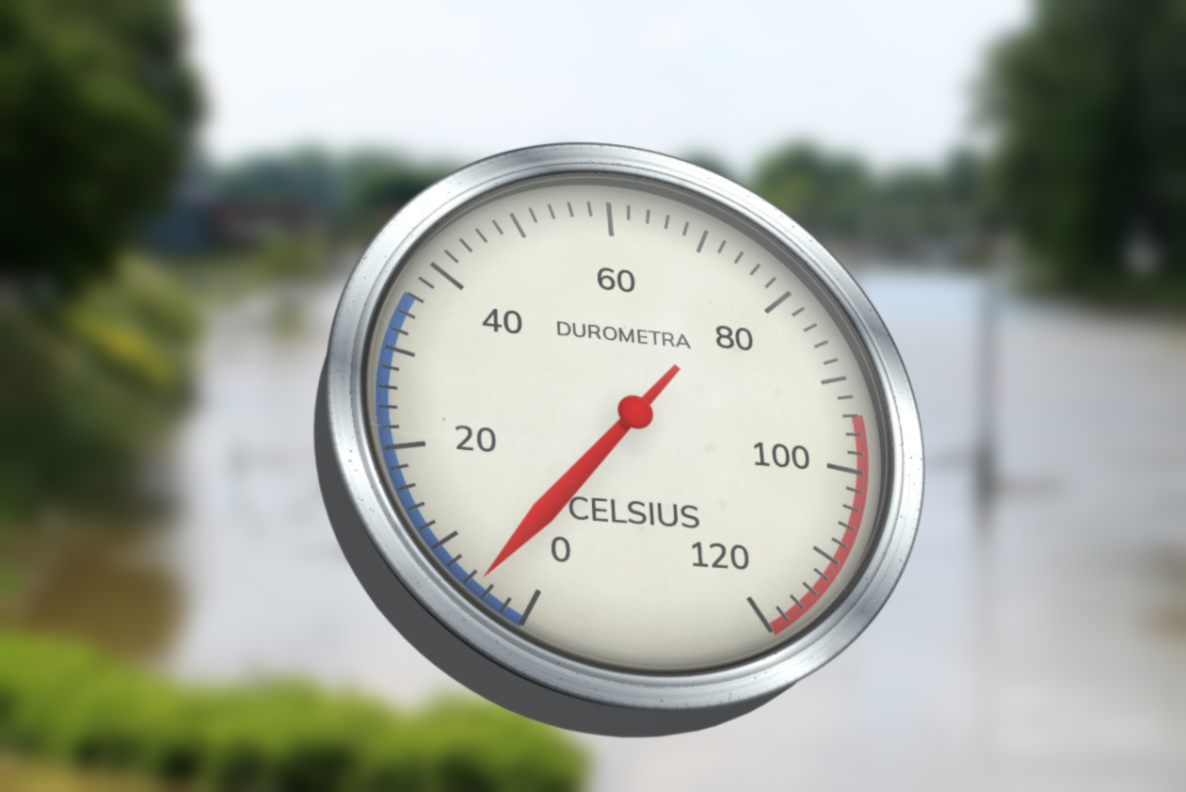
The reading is 5 °C
